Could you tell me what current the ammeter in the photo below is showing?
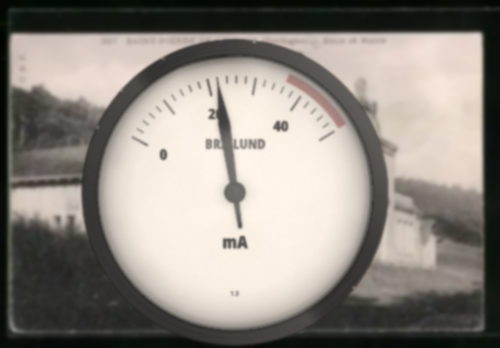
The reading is 22 mA
